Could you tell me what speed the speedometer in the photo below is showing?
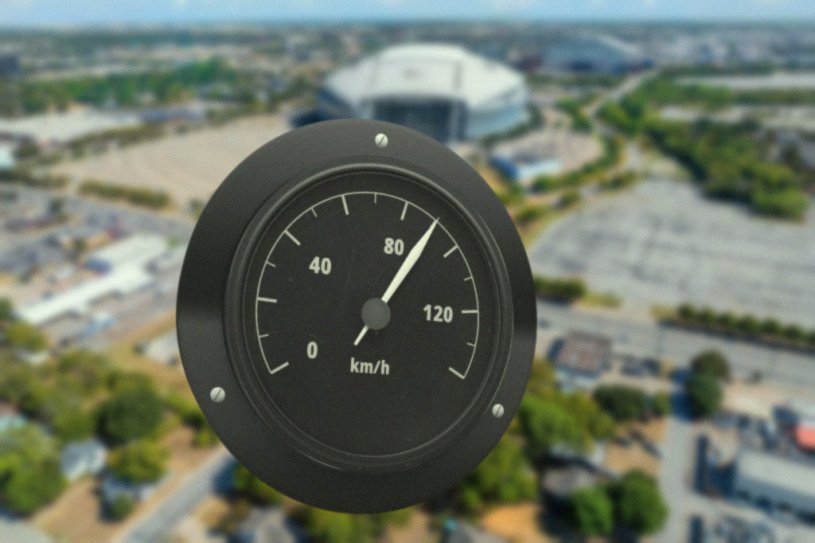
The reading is 90 km/h
